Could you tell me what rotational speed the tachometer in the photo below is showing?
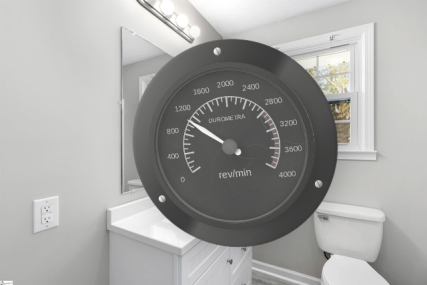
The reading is 1100 rpm
